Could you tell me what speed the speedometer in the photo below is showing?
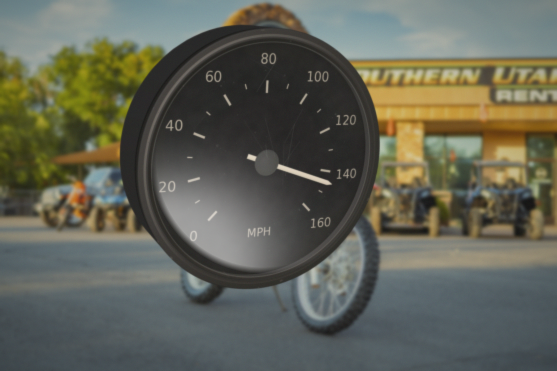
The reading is 145 mph
